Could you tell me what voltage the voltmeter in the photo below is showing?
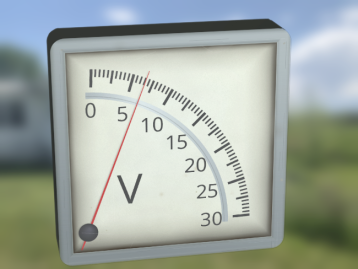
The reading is 6.5 V
